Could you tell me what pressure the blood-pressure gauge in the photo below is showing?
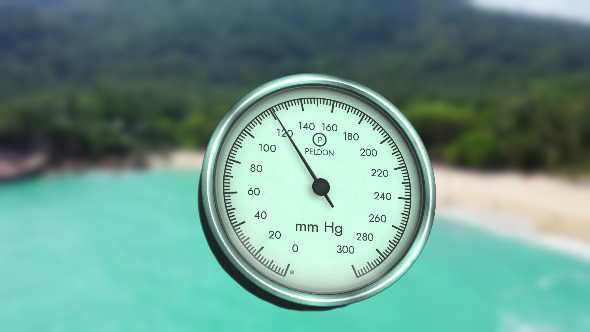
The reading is 120 mmHg
